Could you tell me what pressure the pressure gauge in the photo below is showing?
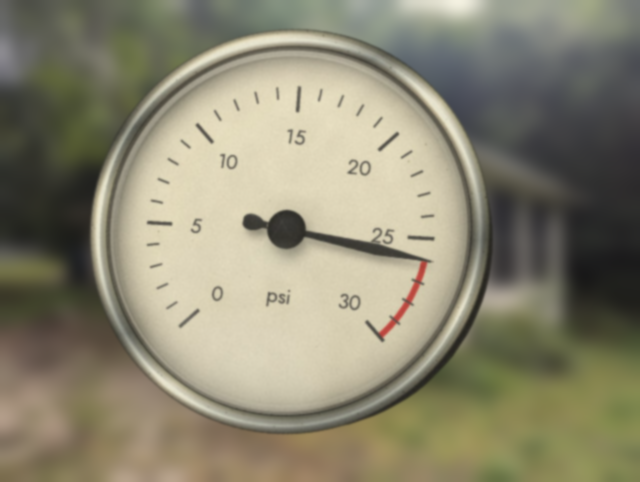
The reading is 26 psi
